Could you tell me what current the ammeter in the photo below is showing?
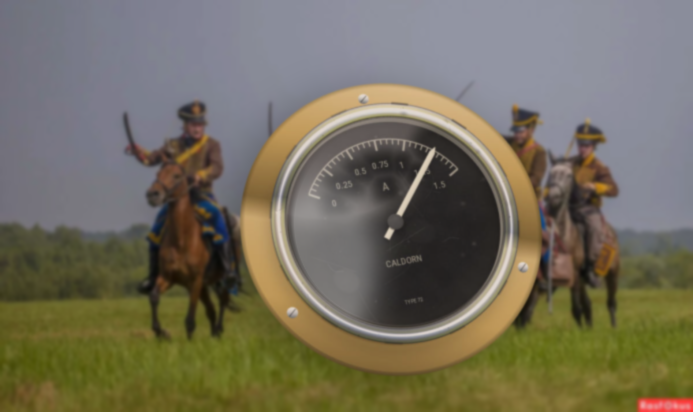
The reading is 1.25 A
